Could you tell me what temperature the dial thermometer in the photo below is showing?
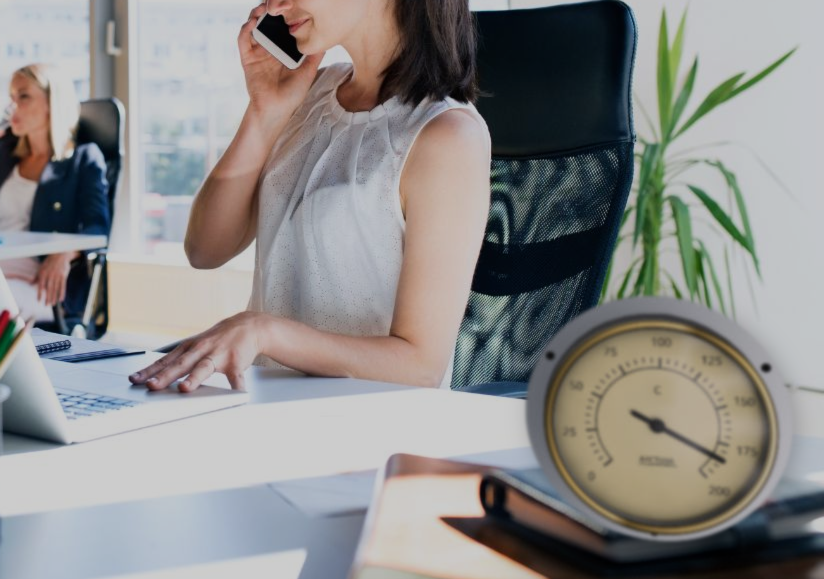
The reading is 185 °C
